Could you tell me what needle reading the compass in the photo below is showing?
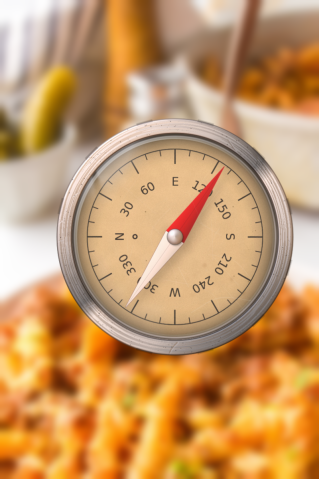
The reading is 125 °
